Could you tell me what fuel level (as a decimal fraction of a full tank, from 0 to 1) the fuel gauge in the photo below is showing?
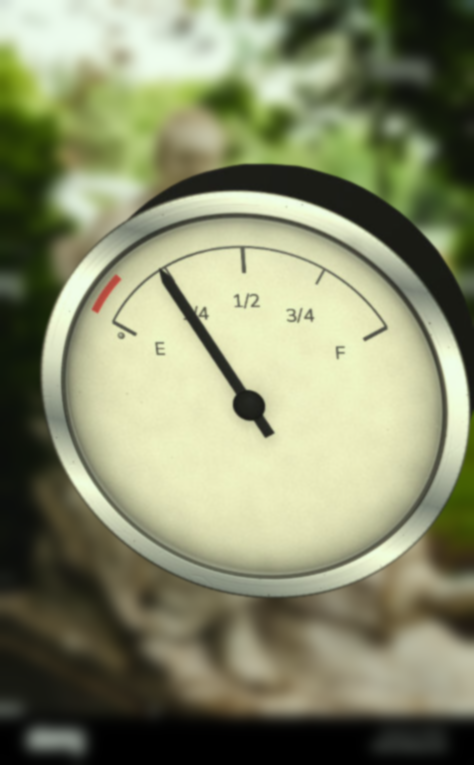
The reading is 0.25
